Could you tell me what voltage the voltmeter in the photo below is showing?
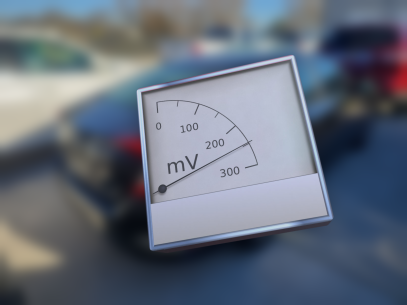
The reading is 250 mV
